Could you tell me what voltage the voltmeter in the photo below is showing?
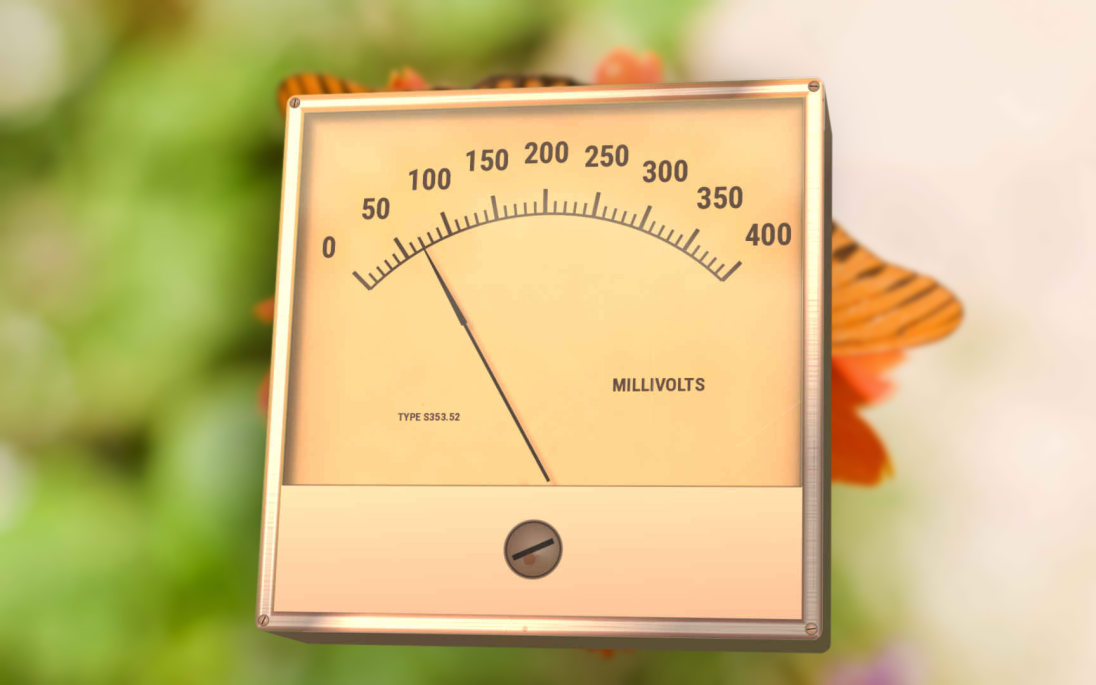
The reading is 70 mV
